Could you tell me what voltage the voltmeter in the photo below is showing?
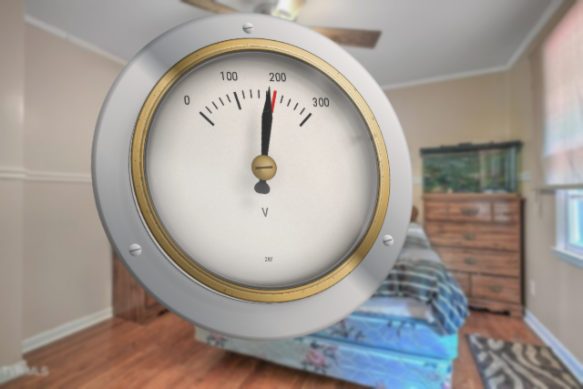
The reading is 180 V
